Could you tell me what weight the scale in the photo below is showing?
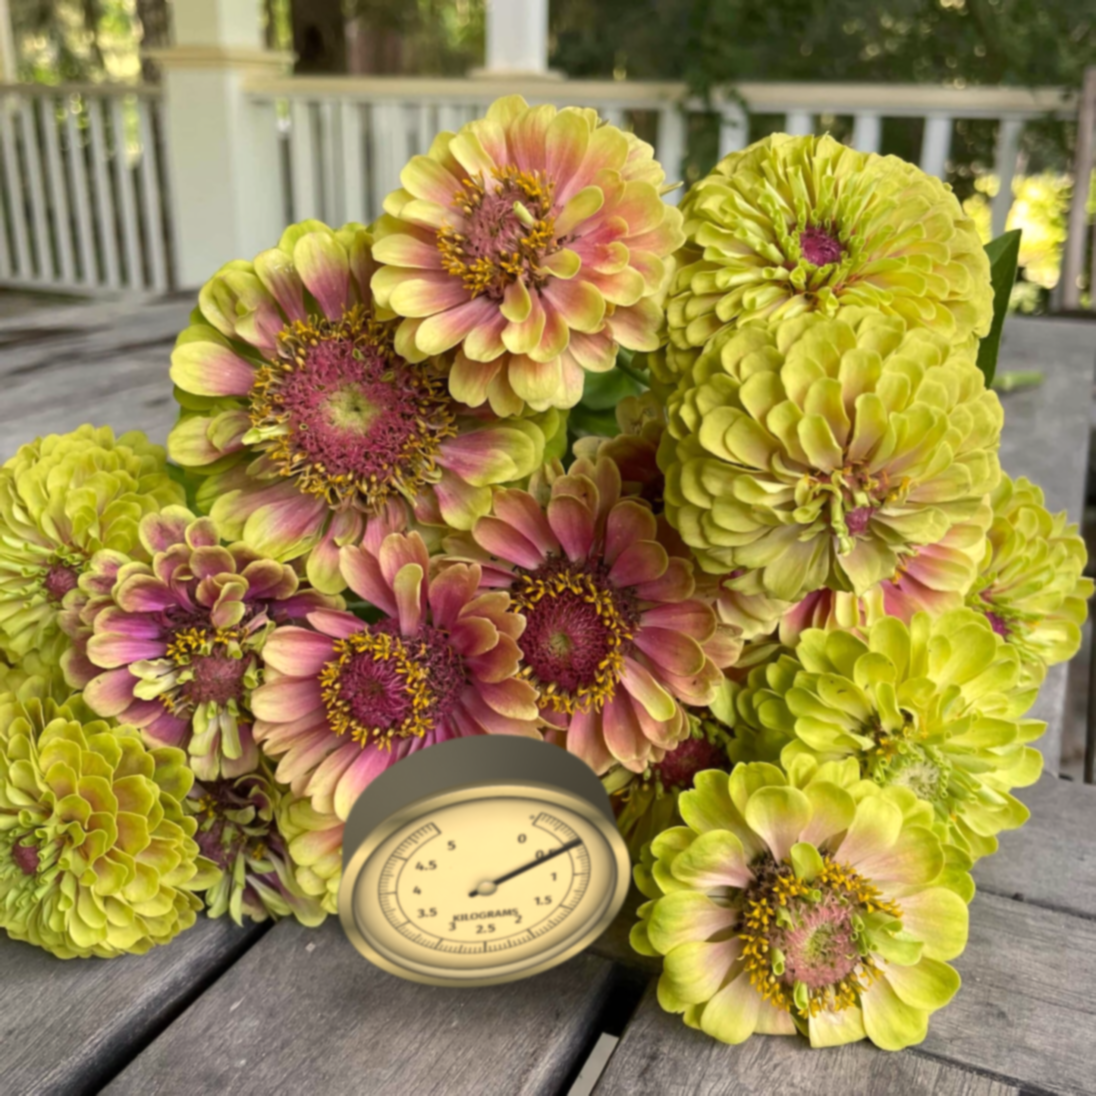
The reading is 0.5 kg
